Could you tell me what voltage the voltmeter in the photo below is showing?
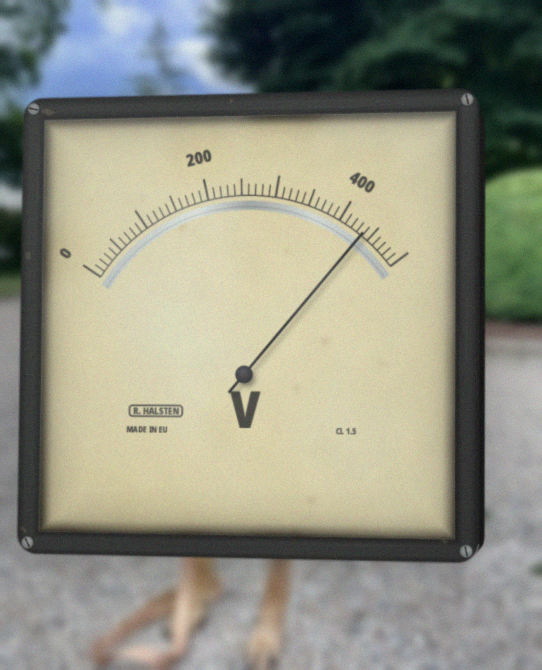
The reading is 440 V
